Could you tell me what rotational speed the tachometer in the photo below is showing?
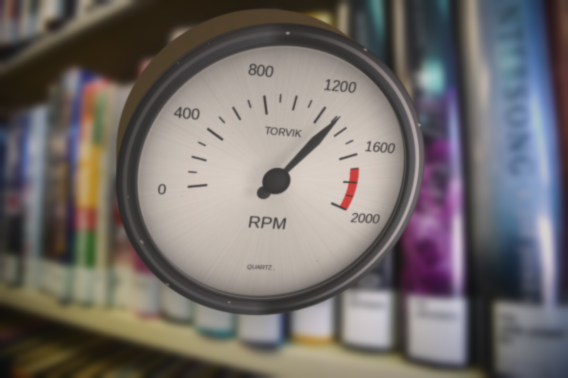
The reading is 1300 rpm
